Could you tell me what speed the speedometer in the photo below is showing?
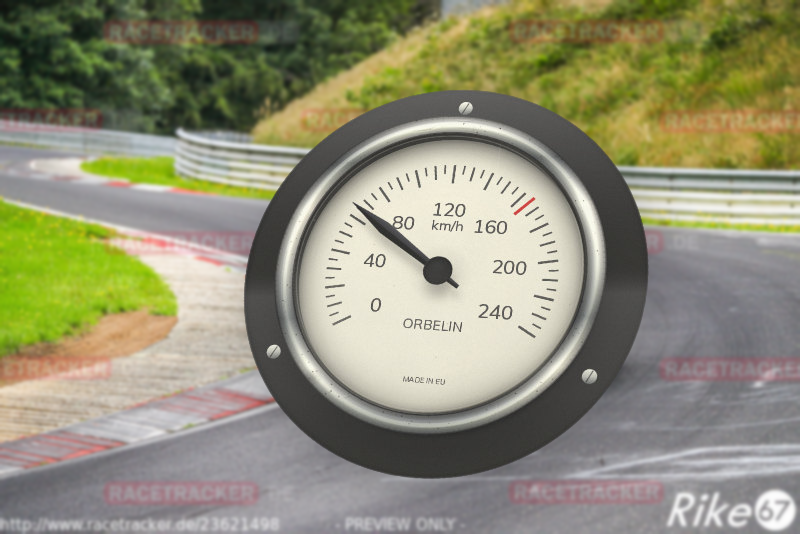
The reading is 65 km/h
